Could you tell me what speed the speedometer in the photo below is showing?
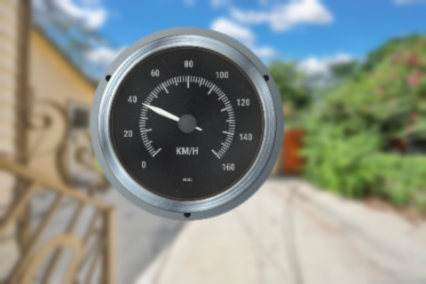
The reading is 40 km/h
